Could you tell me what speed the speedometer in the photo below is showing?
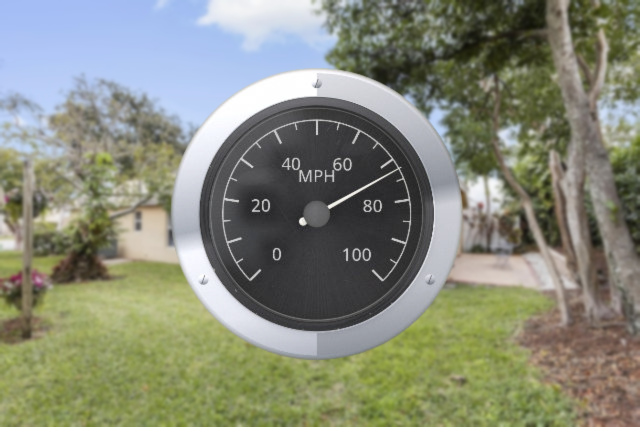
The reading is 72.5 mph
